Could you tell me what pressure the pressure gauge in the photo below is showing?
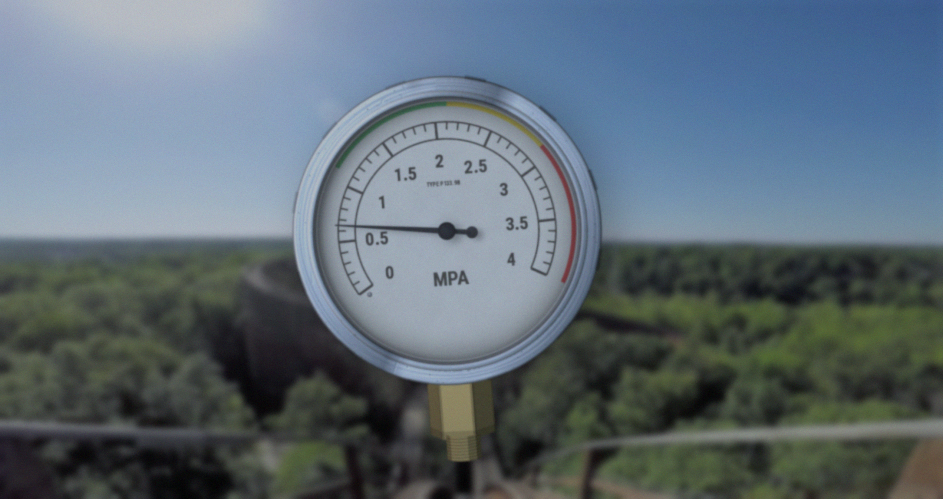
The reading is 0.65 MPa
